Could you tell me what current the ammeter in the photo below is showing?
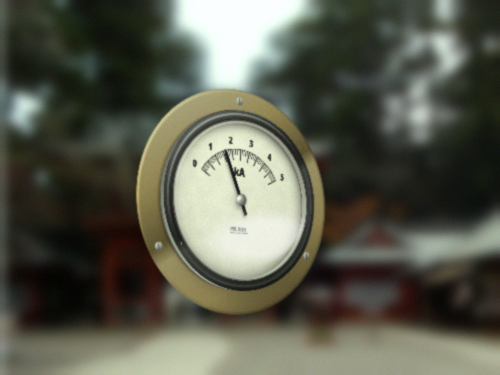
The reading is 1.5 kA
